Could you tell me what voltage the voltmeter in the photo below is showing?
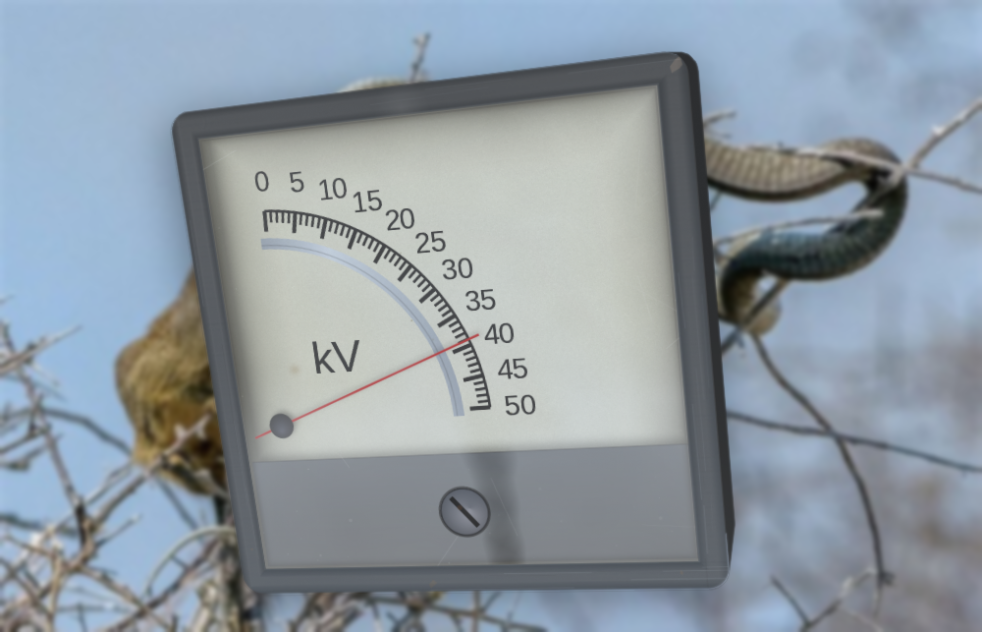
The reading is 39 kV
